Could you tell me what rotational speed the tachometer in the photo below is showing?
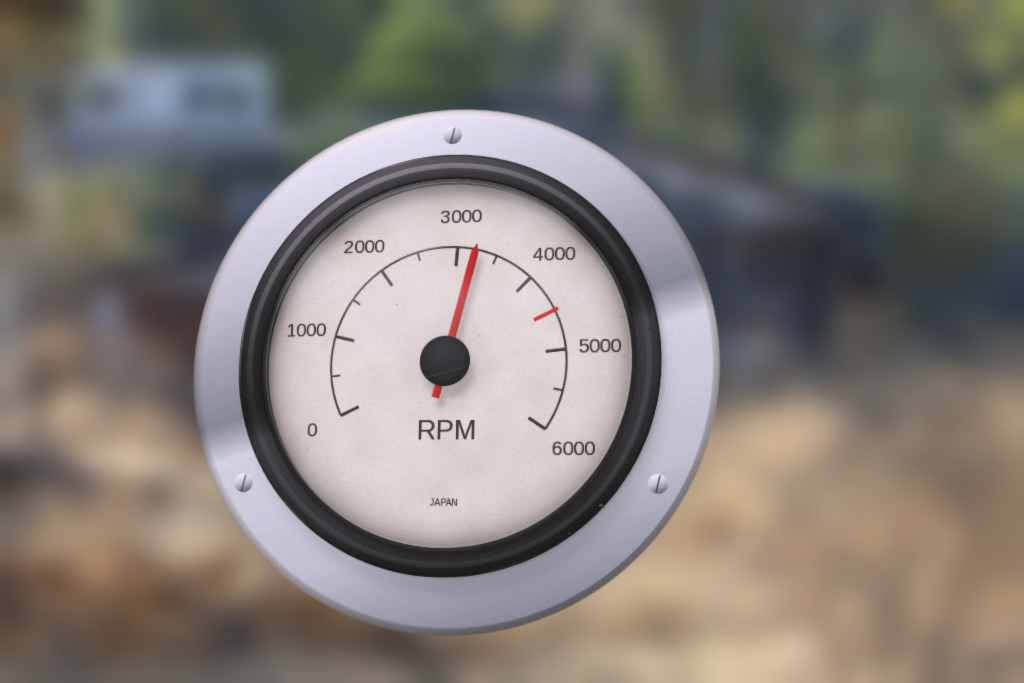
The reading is 3250 rpm
